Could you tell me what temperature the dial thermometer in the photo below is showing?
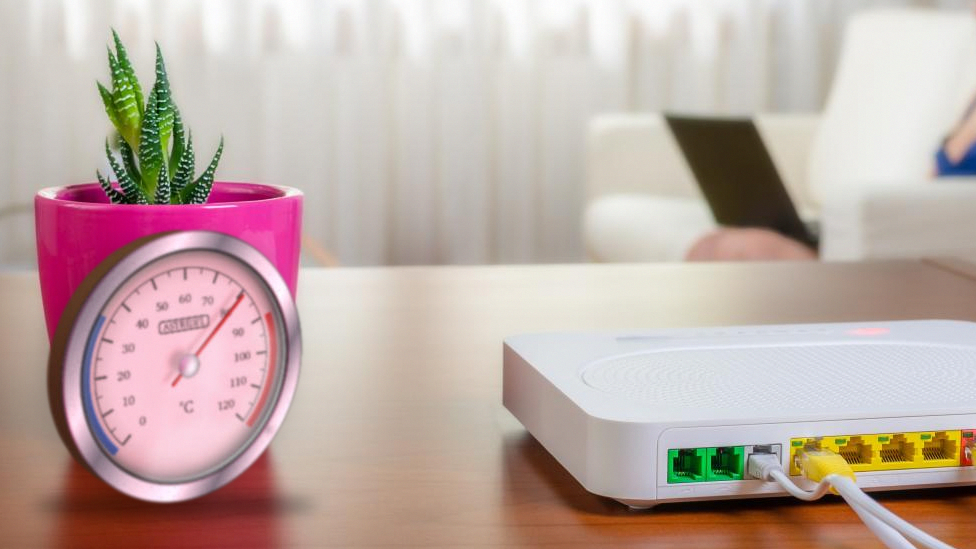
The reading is 80 °C
